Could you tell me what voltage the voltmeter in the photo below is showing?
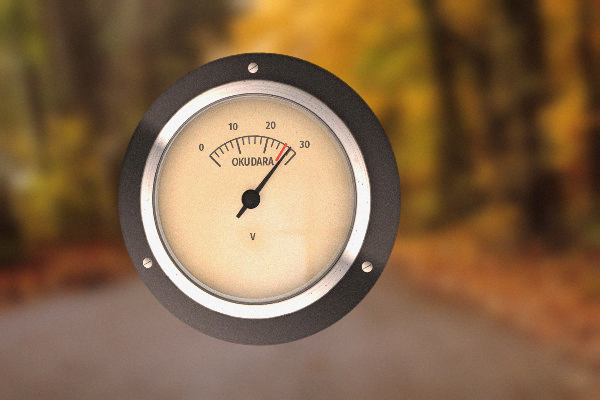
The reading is 28 V
